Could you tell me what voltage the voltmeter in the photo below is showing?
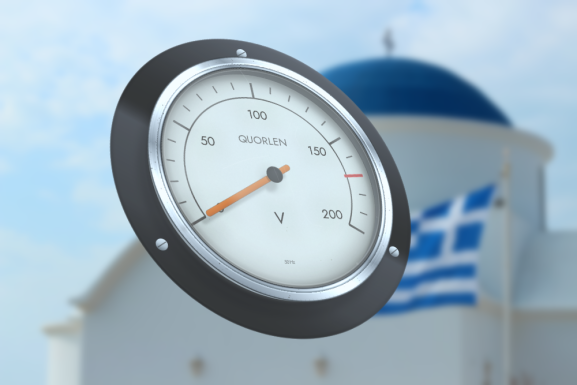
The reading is 0 V
